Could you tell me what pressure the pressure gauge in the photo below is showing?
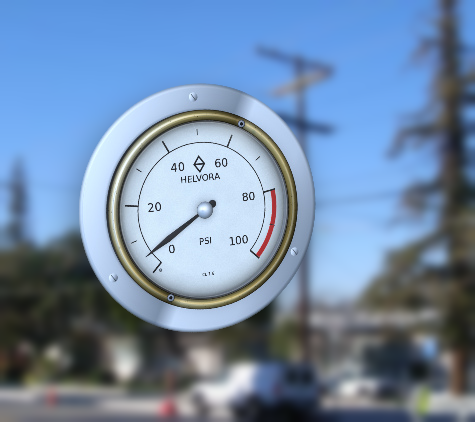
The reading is 5 psi
